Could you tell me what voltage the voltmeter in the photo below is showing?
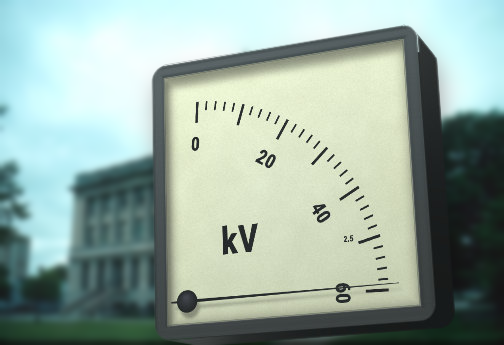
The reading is 59 kV
